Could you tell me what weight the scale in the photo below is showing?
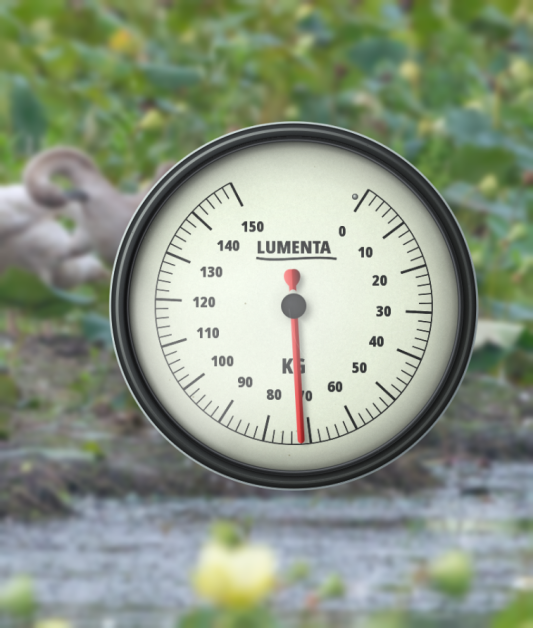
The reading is 72 kg
